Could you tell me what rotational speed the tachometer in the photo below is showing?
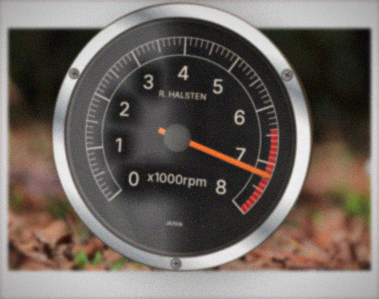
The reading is 7200 rpm
